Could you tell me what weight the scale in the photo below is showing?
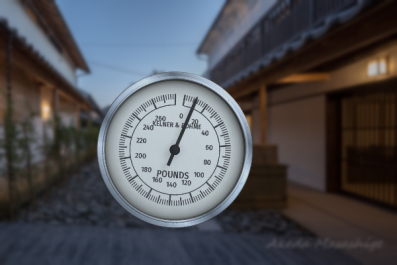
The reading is 10 lb
